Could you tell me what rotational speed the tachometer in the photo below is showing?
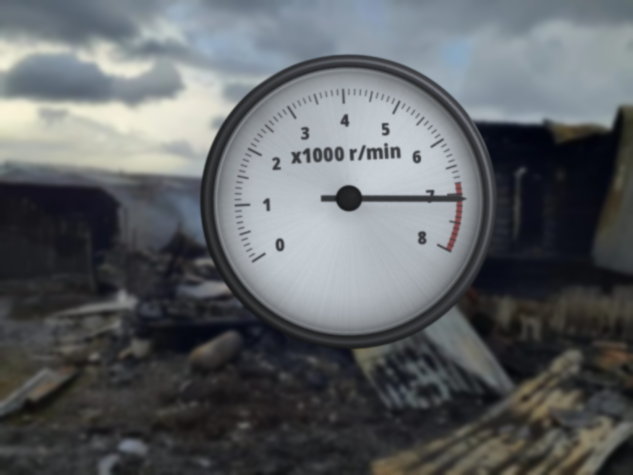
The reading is 7100 rpm
